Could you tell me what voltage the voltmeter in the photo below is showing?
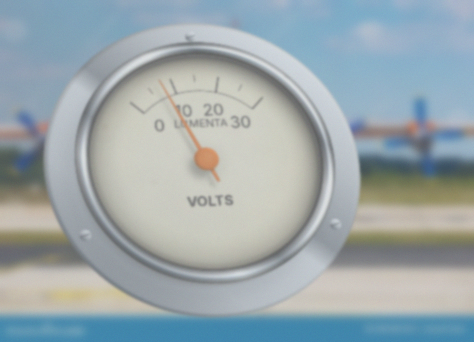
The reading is 7.5 V
